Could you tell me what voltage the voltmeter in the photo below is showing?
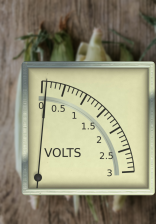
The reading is 0.1 V
